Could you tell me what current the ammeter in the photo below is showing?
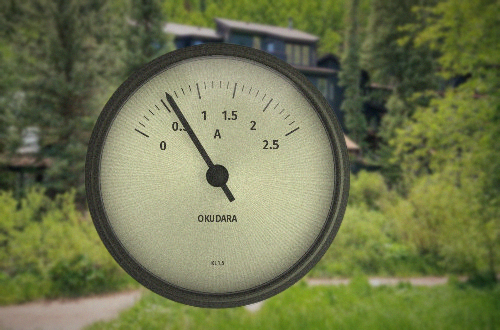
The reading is 0.6 A
